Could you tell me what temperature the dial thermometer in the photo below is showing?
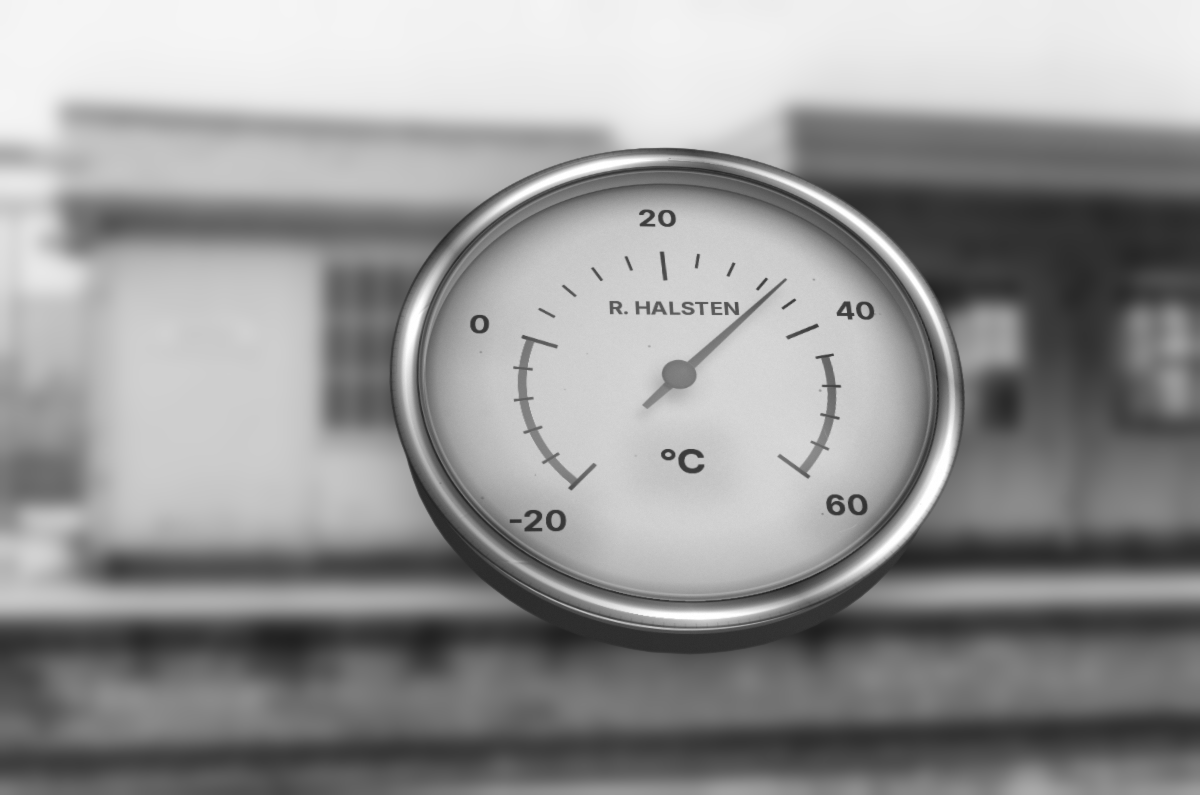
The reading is 34 °C
